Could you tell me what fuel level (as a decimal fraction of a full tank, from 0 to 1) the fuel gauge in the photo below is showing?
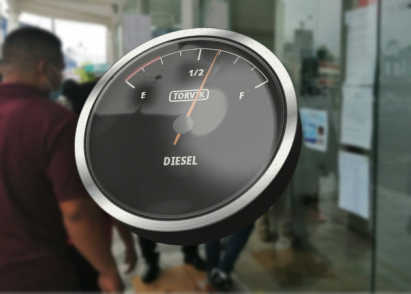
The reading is 0.625
